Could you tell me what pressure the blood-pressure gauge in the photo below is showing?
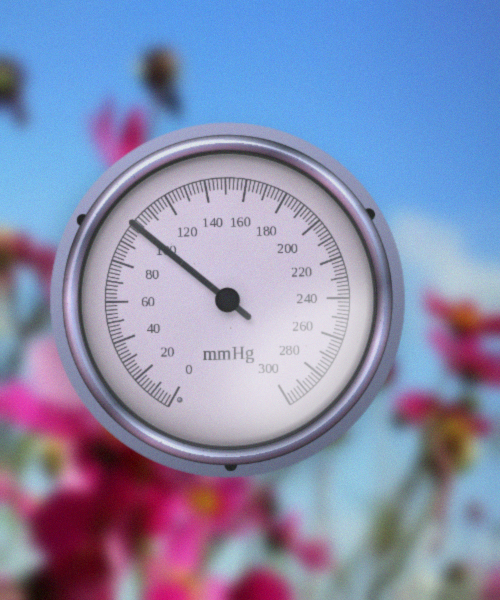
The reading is 100 mmHg
